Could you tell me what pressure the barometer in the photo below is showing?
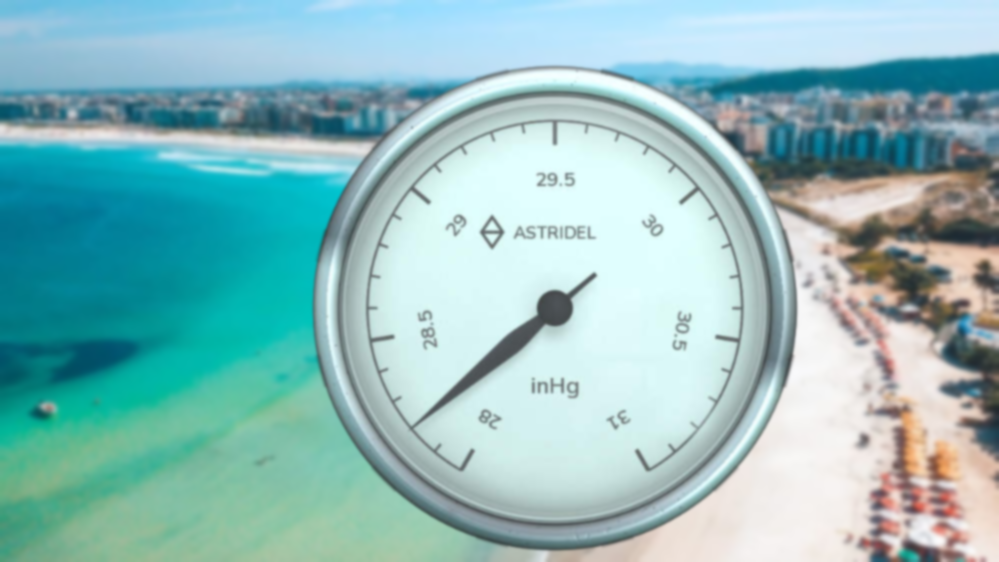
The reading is 28.2 inHg
